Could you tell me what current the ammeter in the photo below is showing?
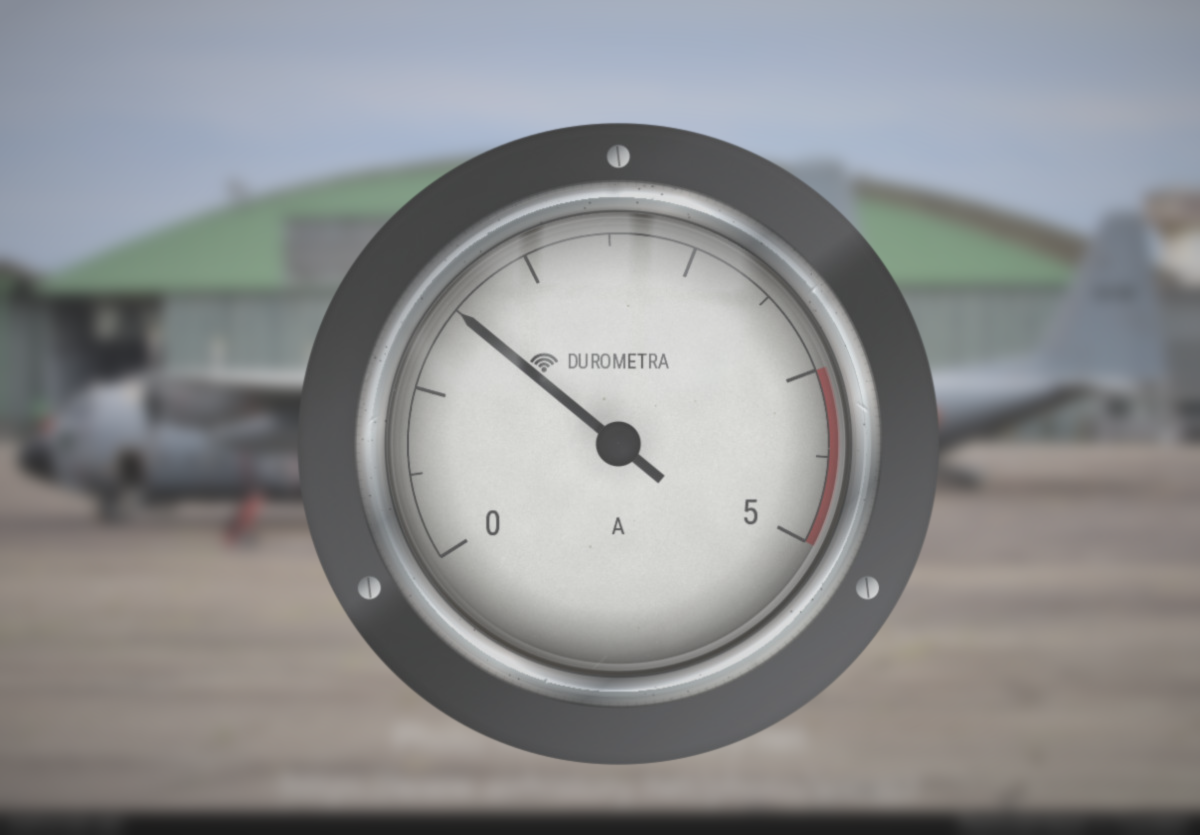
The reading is 1.5 A
